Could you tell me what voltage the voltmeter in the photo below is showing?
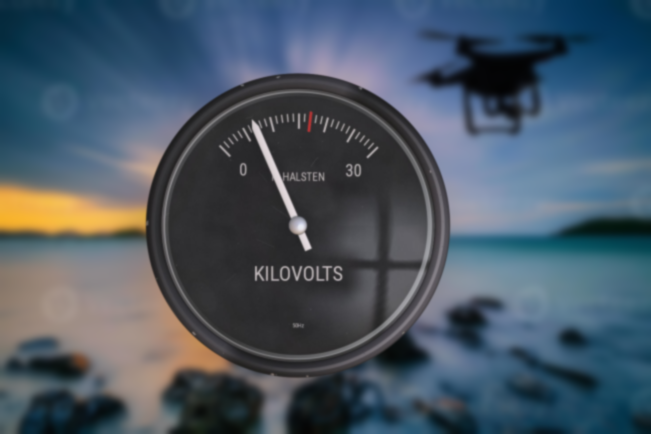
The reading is 7 kV
